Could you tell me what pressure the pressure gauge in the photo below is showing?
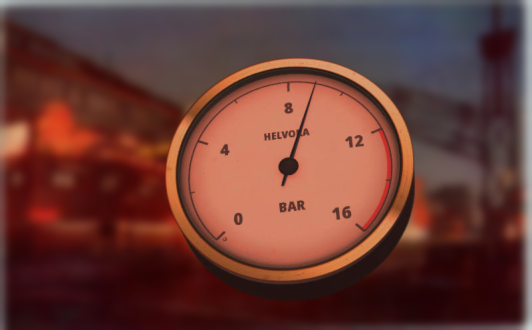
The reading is 9 bar
